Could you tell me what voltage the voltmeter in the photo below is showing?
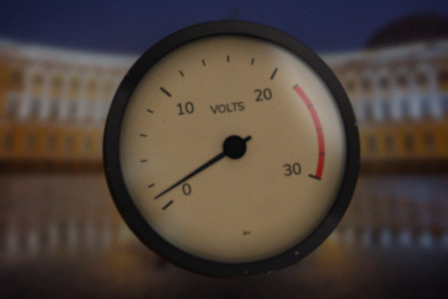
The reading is 1 V
